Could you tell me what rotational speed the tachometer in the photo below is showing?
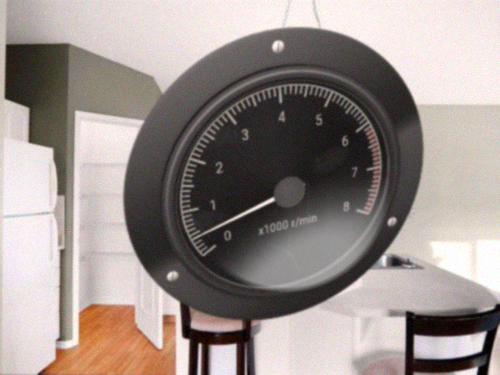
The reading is 500 rpm
